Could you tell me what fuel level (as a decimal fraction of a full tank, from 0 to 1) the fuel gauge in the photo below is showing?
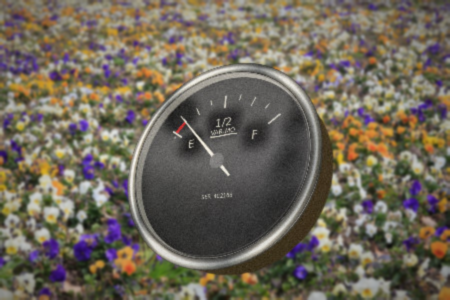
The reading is 0.125
